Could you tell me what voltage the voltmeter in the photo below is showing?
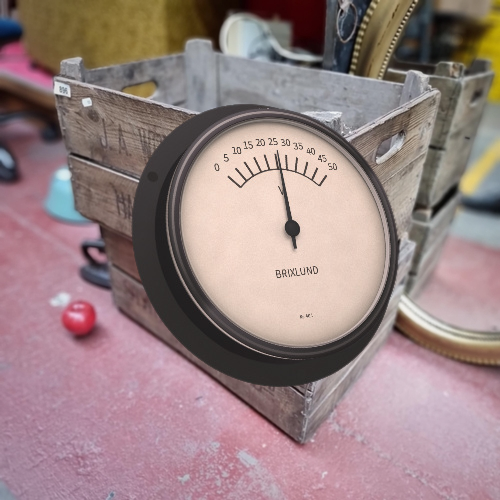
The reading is 25 V
